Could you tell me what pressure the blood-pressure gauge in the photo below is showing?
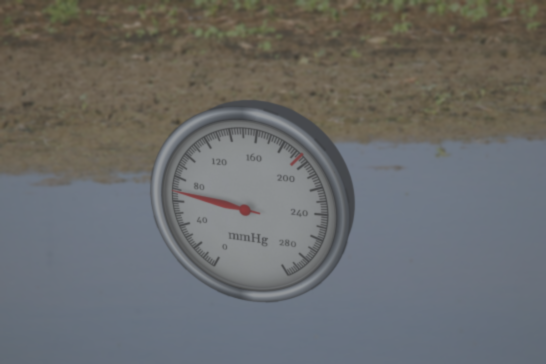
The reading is 70 mmHg
